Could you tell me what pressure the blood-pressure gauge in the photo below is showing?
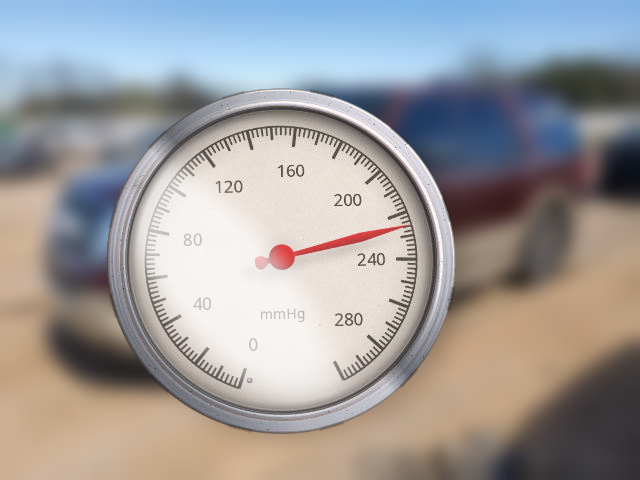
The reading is 226 mmHg
